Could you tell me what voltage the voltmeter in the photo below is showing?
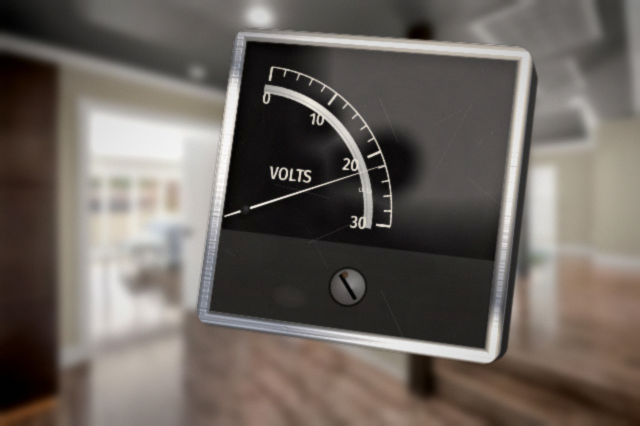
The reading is 22 V
